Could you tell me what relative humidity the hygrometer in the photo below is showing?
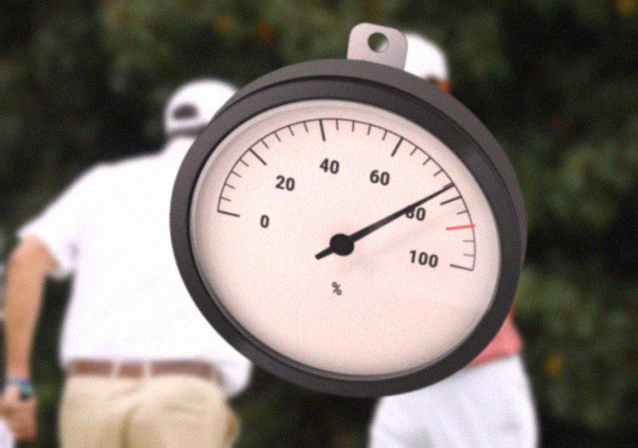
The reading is 76 %
